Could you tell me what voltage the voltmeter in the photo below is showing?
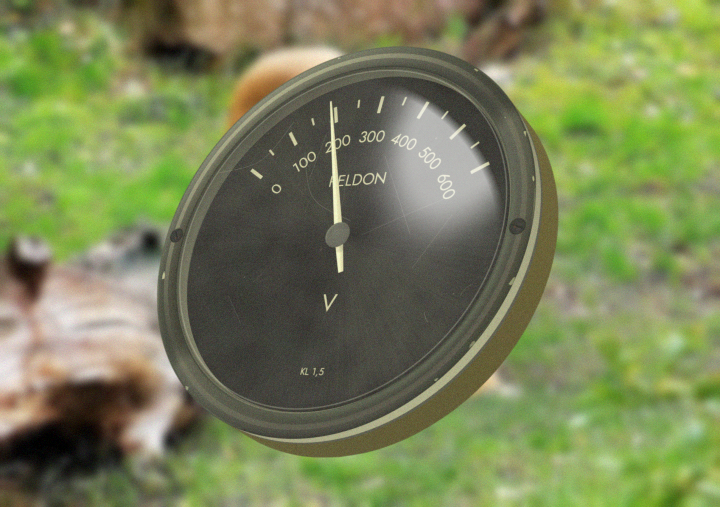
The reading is 200 V
